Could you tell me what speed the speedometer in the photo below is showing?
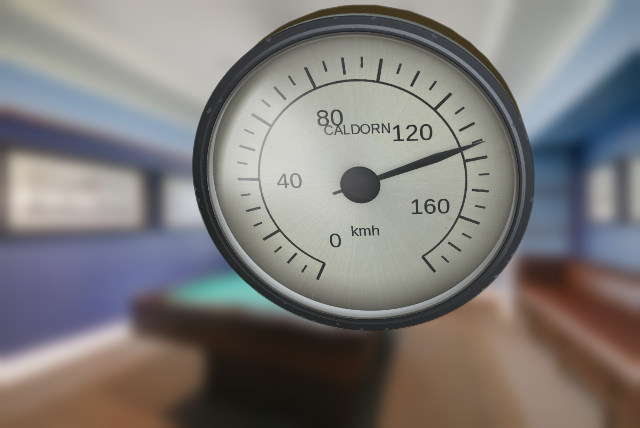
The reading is 135 km/h
